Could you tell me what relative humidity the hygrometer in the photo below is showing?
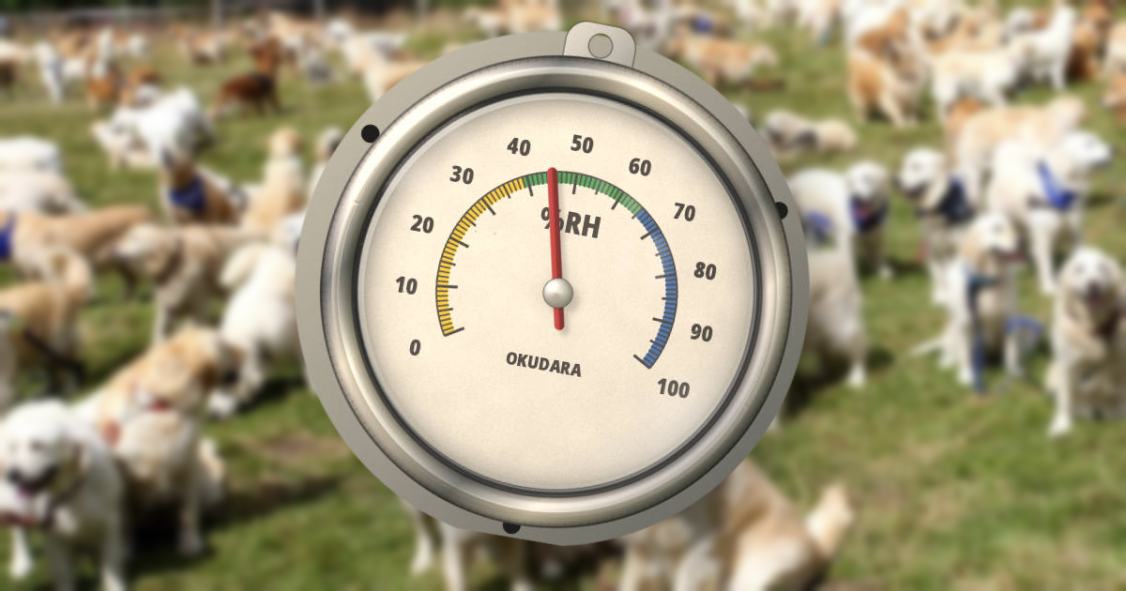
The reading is 45 %
